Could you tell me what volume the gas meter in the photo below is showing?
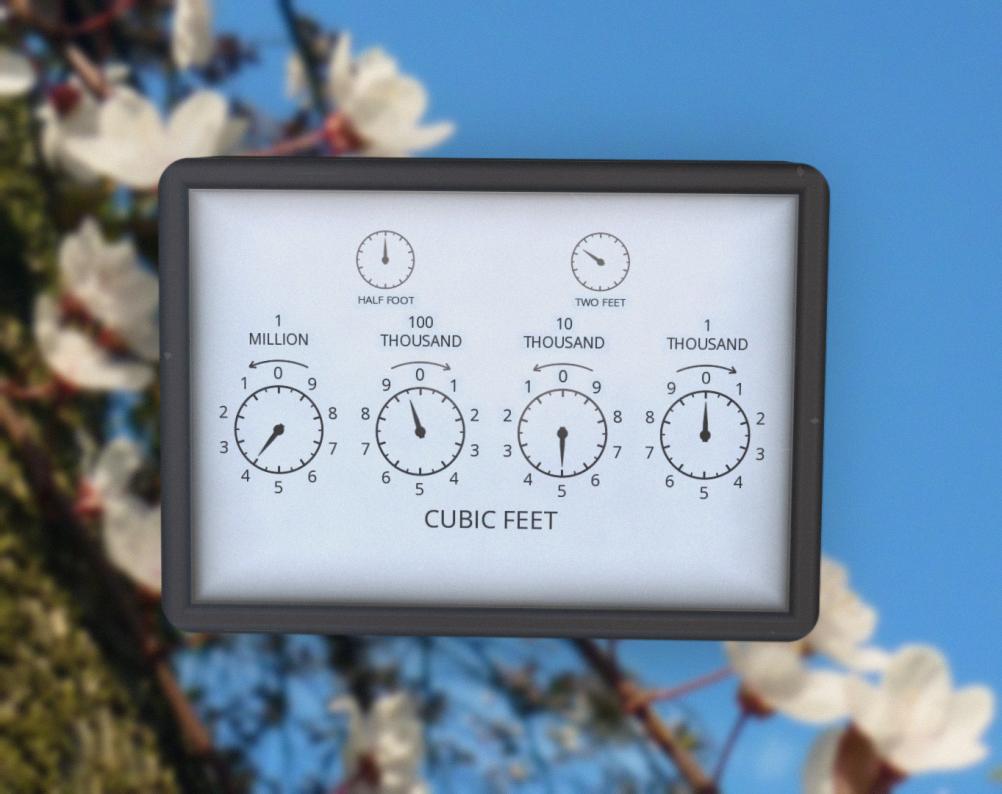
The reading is 395000 ft³
